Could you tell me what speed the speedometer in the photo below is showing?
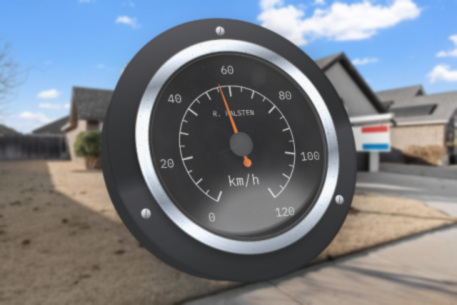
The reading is 55 km/h
